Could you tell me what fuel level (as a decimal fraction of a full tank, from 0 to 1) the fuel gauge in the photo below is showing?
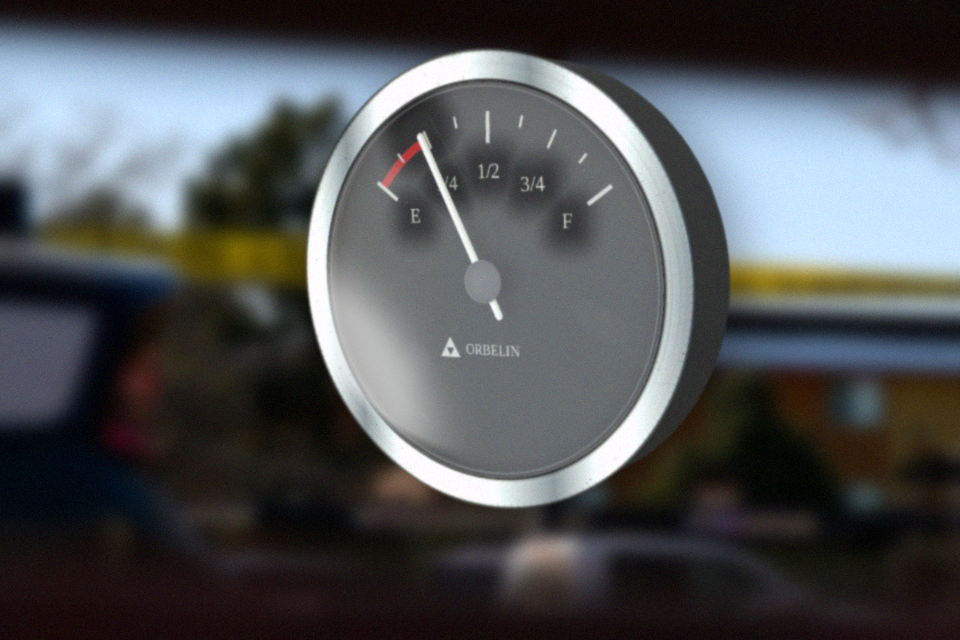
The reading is 0.25
